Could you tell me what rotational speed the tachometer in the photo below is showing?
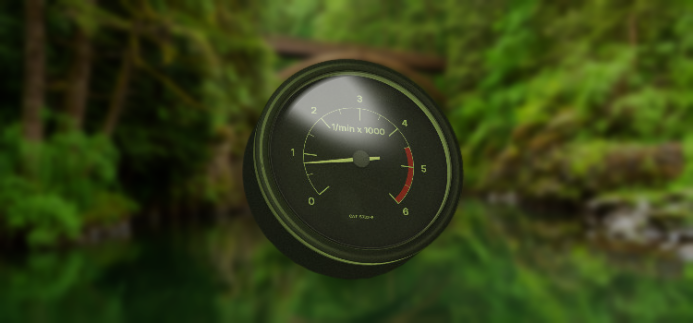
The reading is 750 rpm
